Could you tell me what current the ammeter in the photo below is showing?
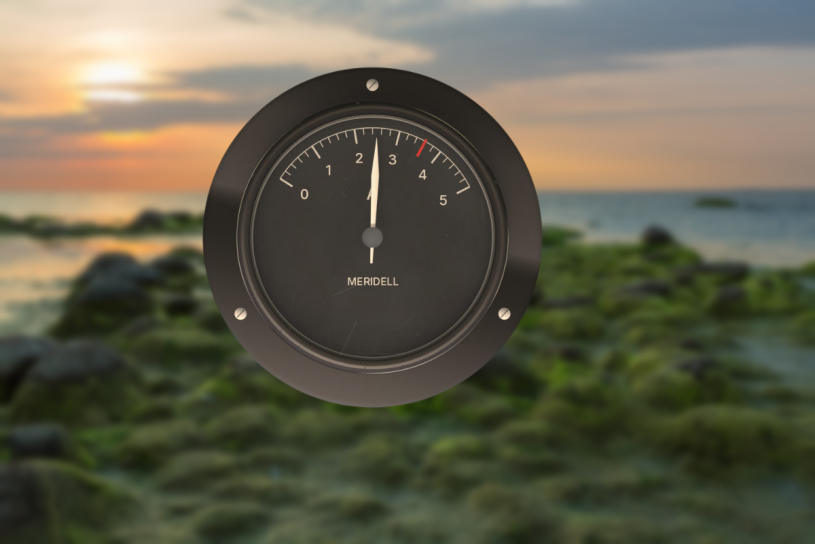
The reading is 2.5 A
